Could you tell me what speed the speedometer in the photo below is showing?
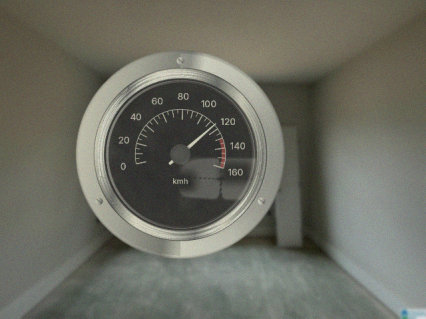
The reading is 115 km/h
